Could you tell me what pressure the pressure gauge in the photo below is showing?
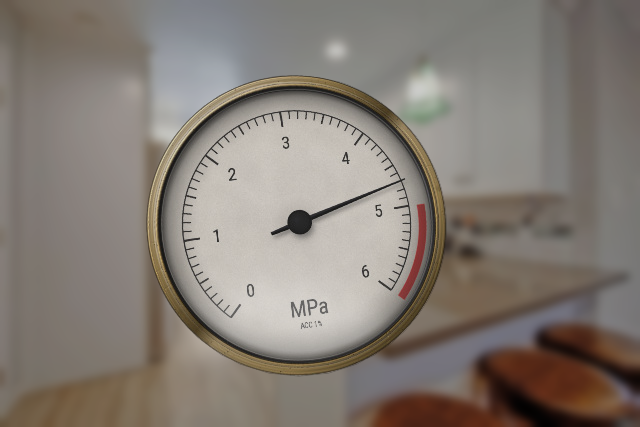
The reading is 4.7 MPa
